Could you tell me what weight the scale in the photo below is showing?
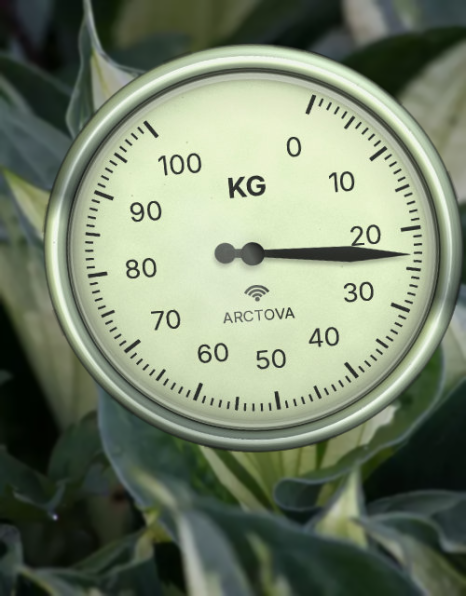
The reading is 23 kg
